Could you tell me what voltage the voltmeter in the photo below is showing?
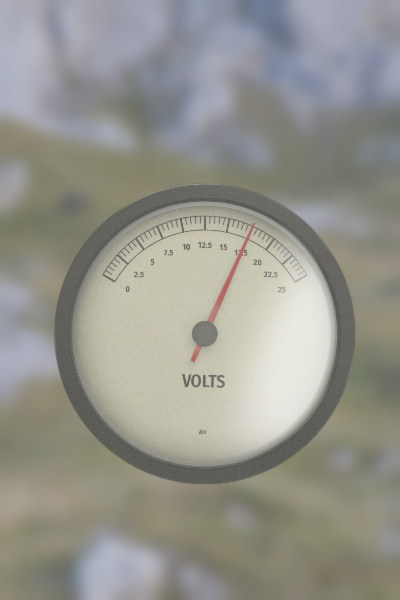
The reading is 17.5 V
